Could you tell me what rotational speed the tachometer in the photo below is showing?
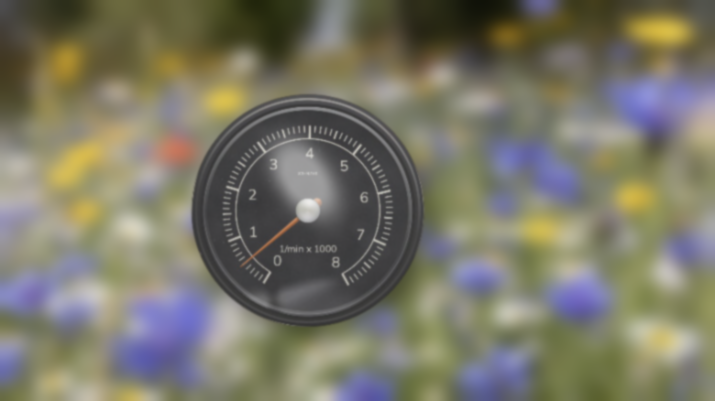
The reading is 500 rpm
